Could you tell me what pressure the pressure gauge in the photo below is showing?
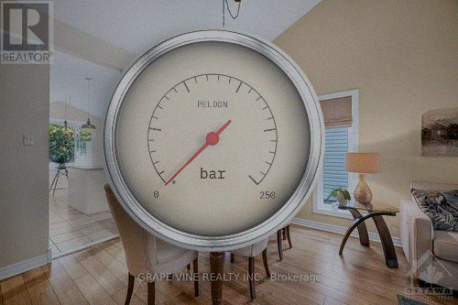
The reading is 0 bar
